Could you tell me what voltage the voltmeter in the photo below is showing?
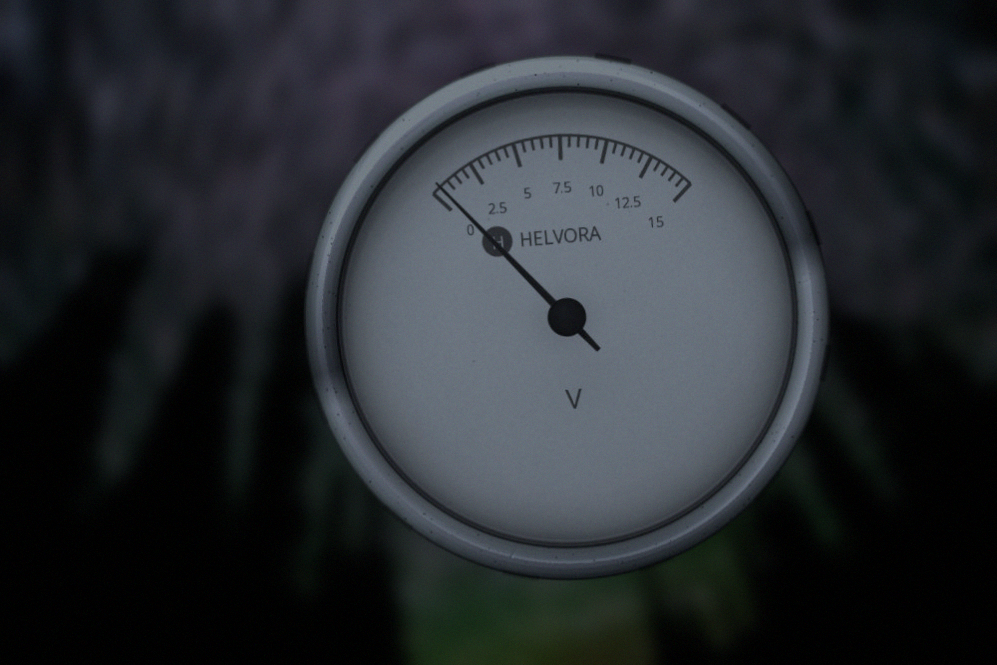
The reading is 0.5 V
